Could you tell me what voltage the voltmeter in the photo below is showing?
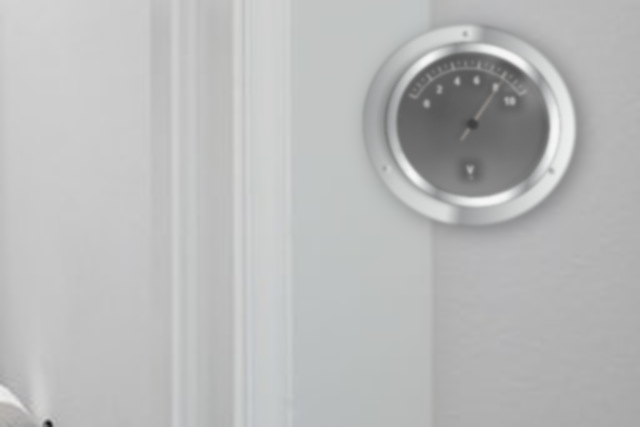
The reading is 8 V
